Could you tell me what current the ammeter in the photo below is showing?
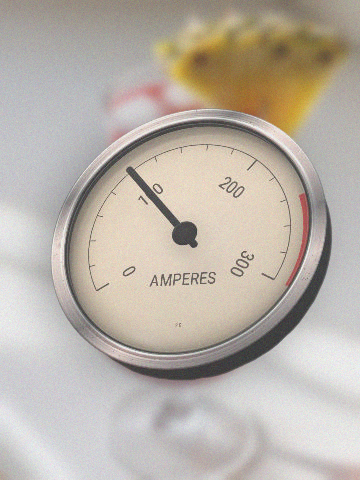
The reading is 100 A
